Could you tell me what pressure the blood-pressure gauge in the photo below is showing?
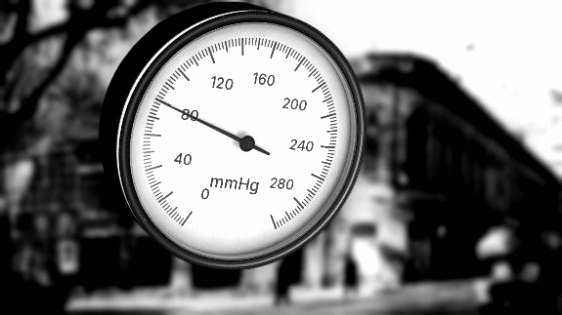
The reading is 80 mmHg
